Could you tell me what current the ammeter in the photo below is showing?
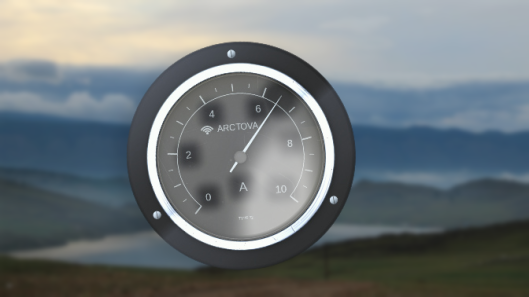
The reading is 6.5 A
